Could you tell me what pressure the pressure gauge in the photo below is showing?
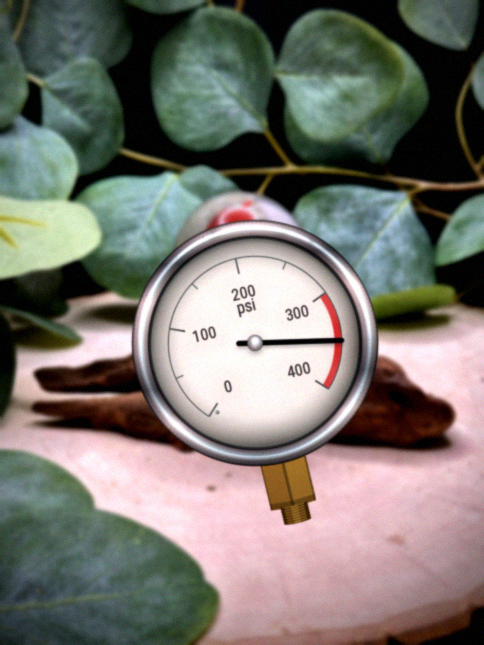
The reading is 350 psi
